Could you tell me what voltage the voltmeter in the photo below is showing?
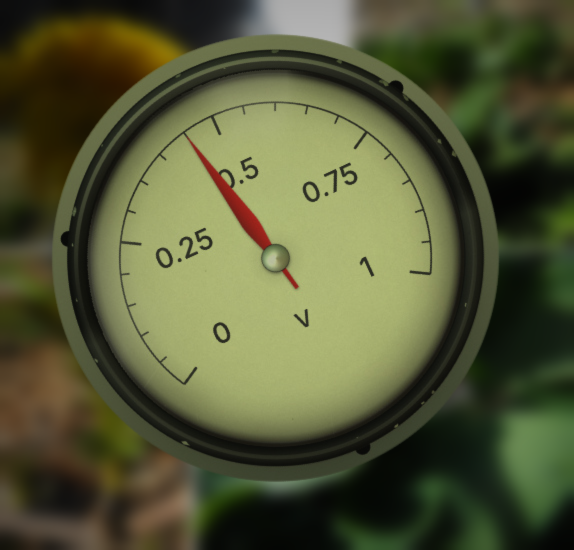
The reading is 0.45 V
